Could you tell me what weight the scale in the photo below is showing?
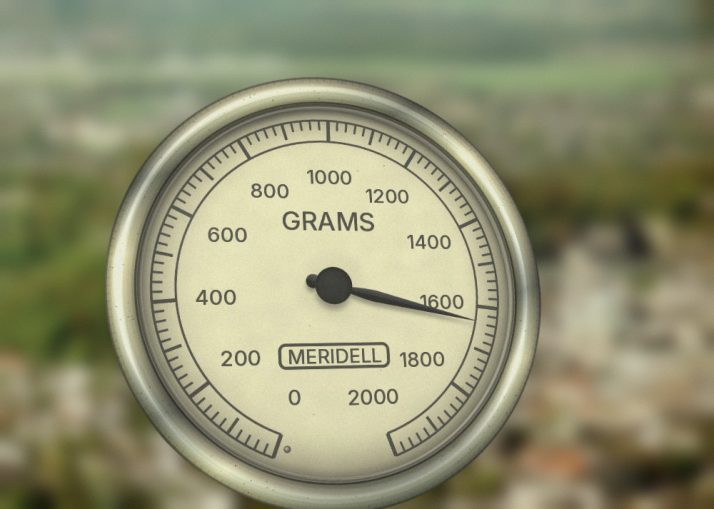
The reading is 1640 g
